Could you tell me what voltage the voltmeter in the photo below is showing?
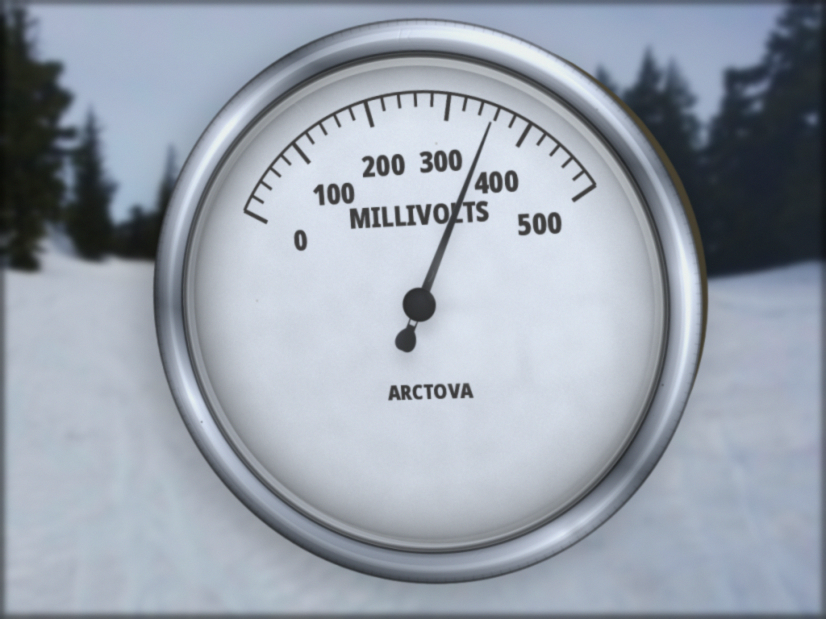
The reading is 360 mV
